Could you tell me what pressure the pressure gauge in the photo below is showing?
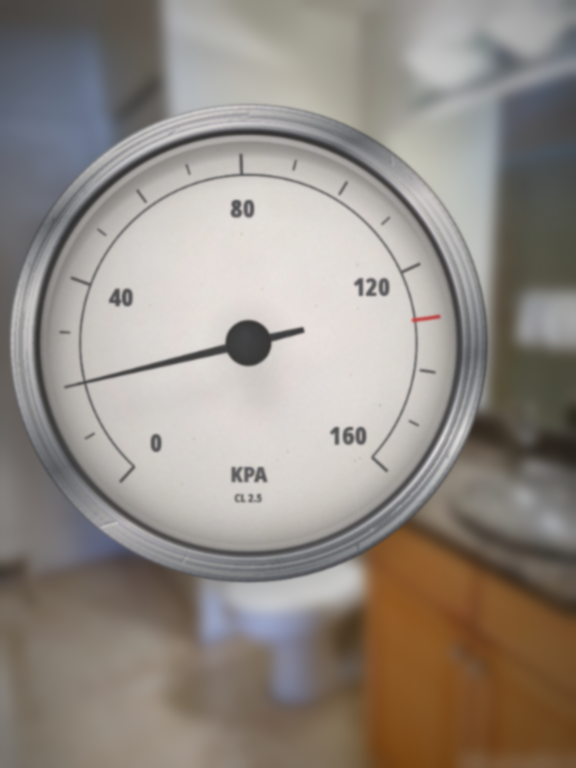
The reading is 20 kPa
